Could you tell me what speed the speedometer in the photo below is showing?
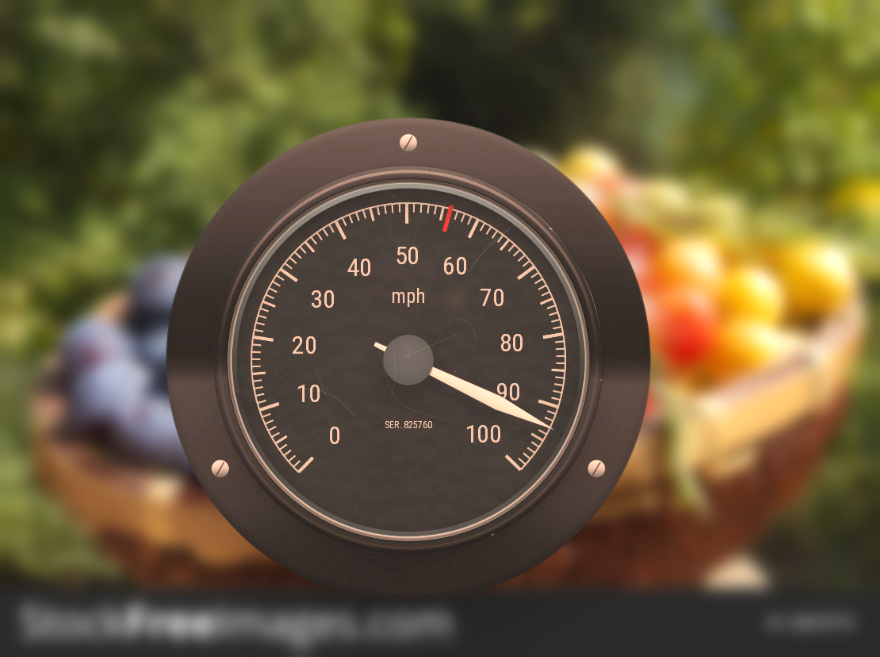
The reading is 93 mph
